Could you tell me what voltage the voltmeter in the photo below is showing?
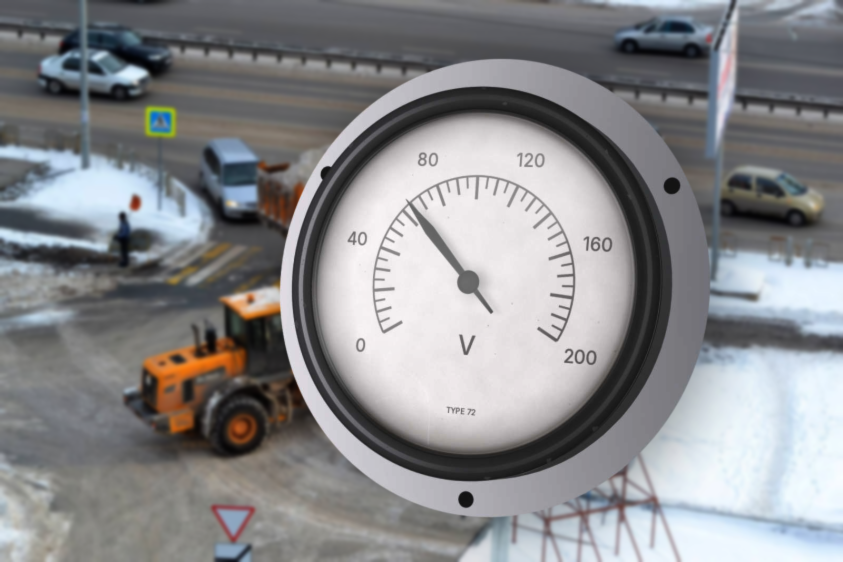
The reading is 65 V
